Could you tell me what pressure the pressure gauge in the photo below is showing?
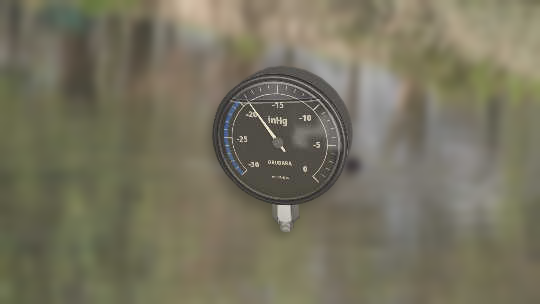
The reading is -19 inHg
